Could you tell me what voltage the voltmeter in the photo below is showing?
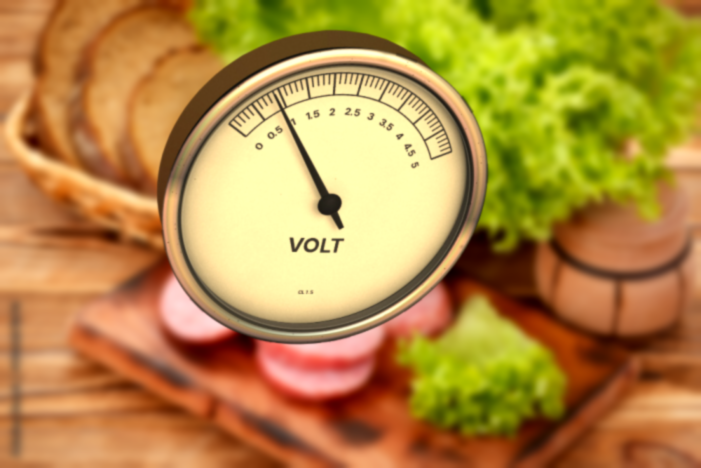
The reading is 0.9 V
